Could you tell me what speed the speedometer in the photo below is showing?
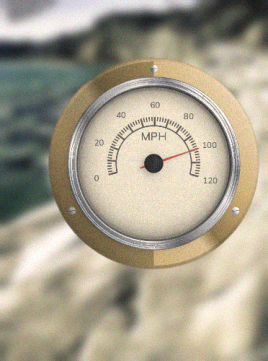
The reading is 100 mph
